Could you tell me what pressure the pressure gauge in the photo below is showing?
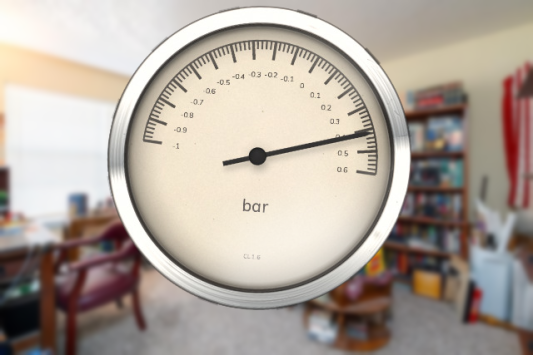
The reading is 0.42 bar
